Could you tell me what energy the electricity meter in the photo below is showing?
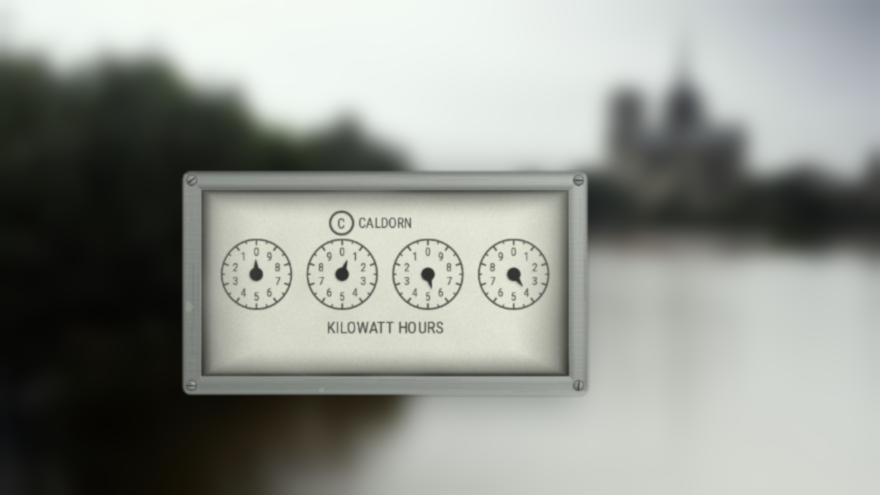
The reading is 54 kWh
